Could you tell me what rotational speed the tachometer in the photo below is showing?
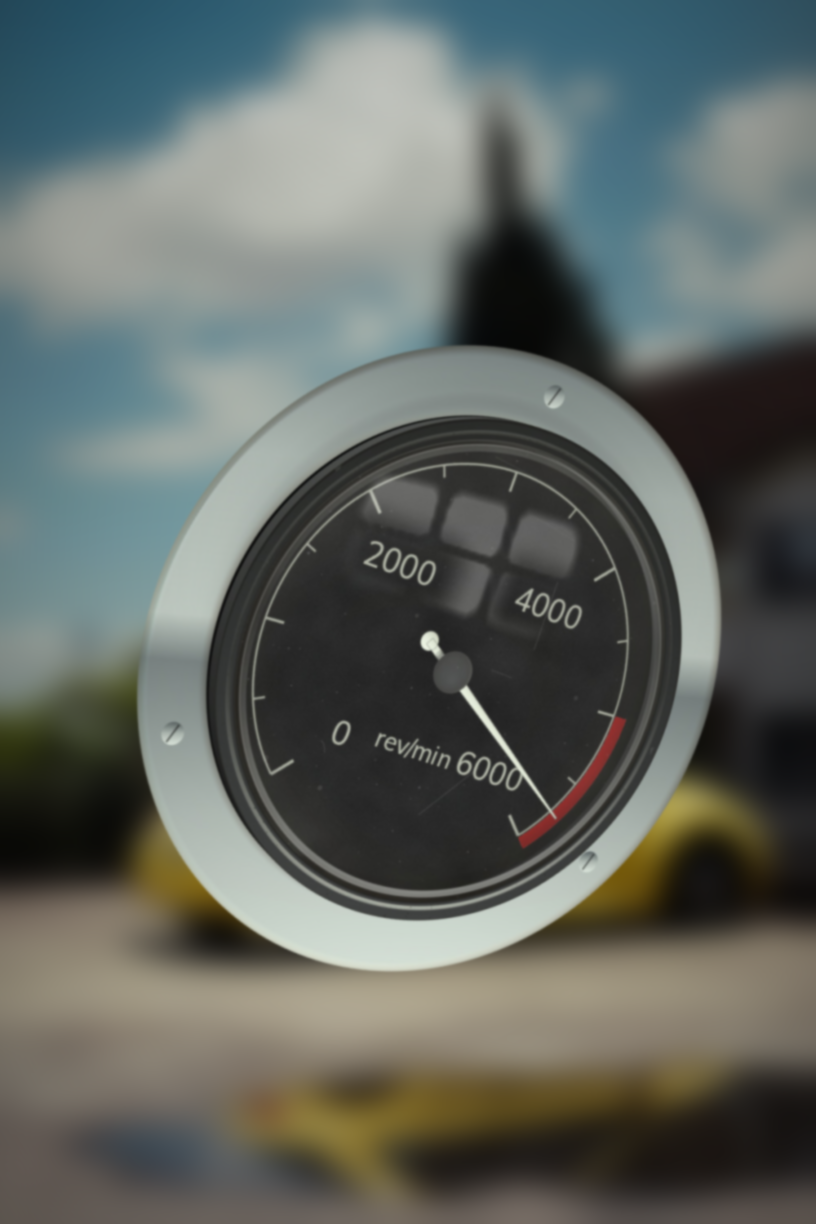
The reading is 5750 rpm
